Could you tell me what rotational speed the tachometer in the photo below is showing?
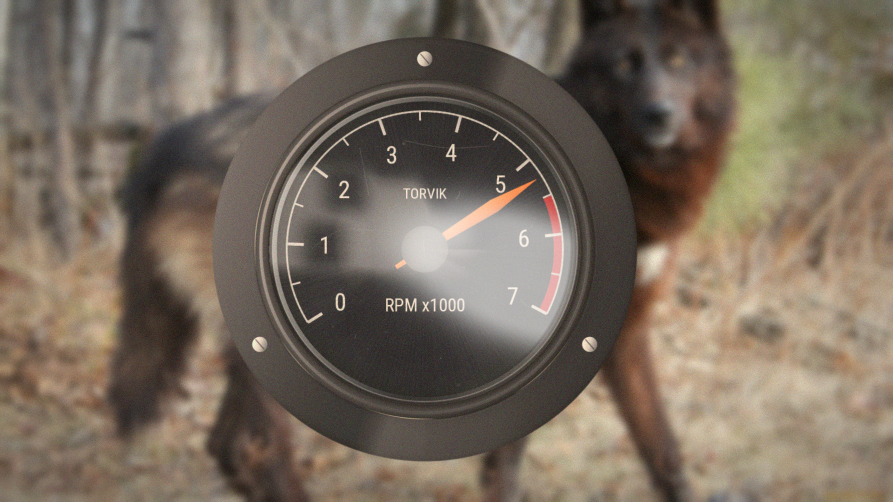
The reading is 5250 rpm
